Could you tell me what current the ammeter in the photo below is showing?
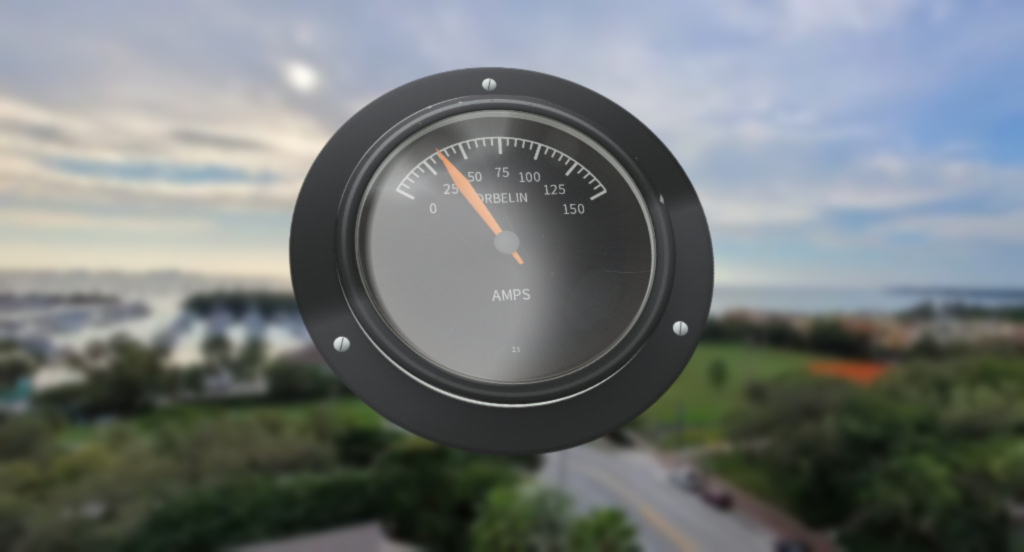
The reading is 35 A
